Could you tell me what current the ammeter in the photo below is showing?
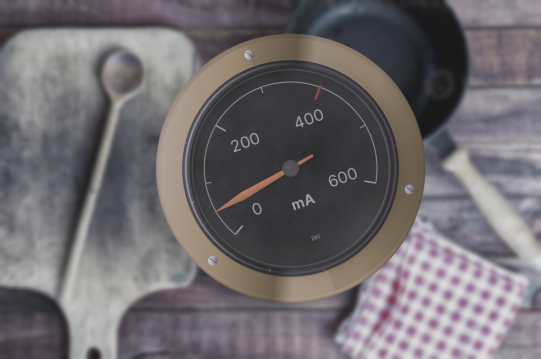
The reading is 50 mA
